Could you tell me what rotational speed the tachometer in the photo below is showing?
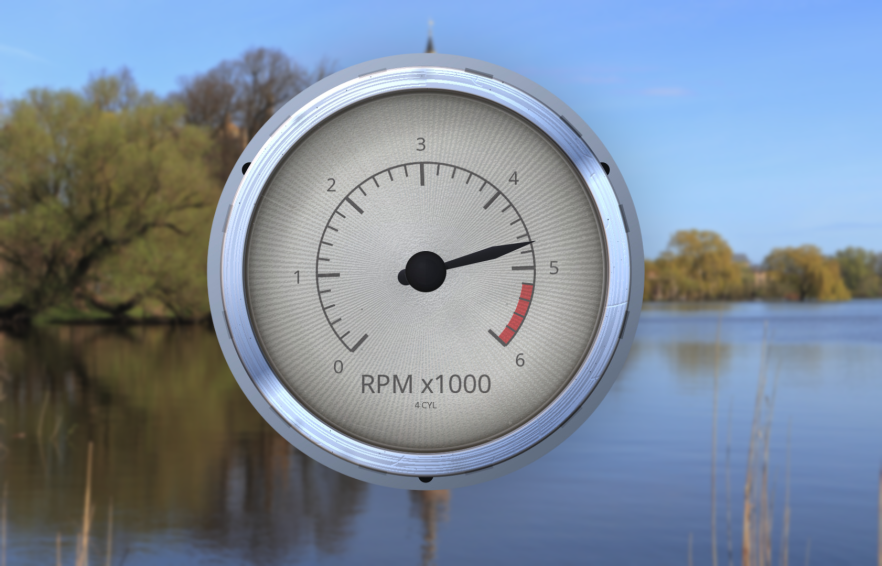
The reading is 4700 rpm
